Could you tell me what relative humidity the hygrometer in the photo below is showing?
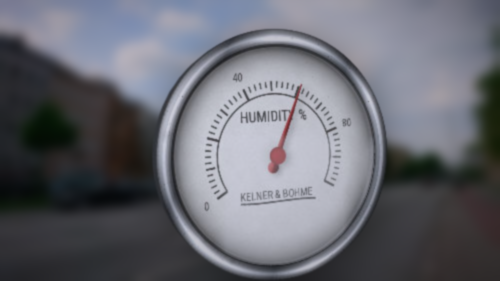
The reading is 60 %
